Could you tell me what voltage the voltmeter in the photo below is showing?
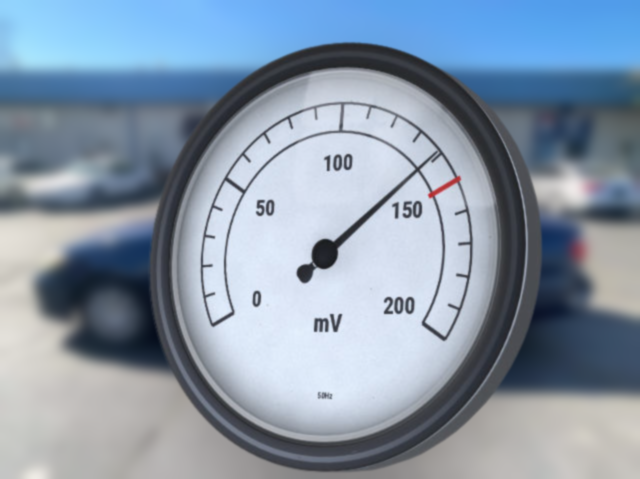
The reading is 140 mV
